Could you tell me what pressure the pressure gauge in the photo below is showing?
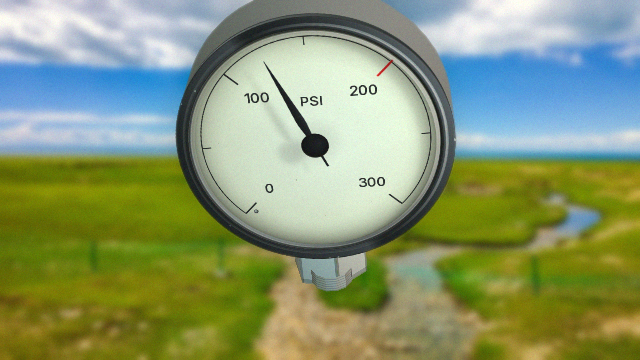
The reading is 125 psi
